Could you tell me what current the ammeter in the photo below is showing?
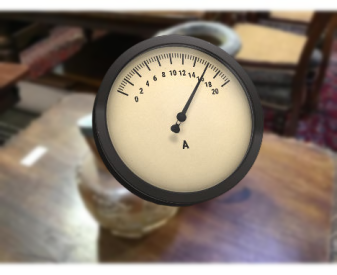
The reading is 16 A
